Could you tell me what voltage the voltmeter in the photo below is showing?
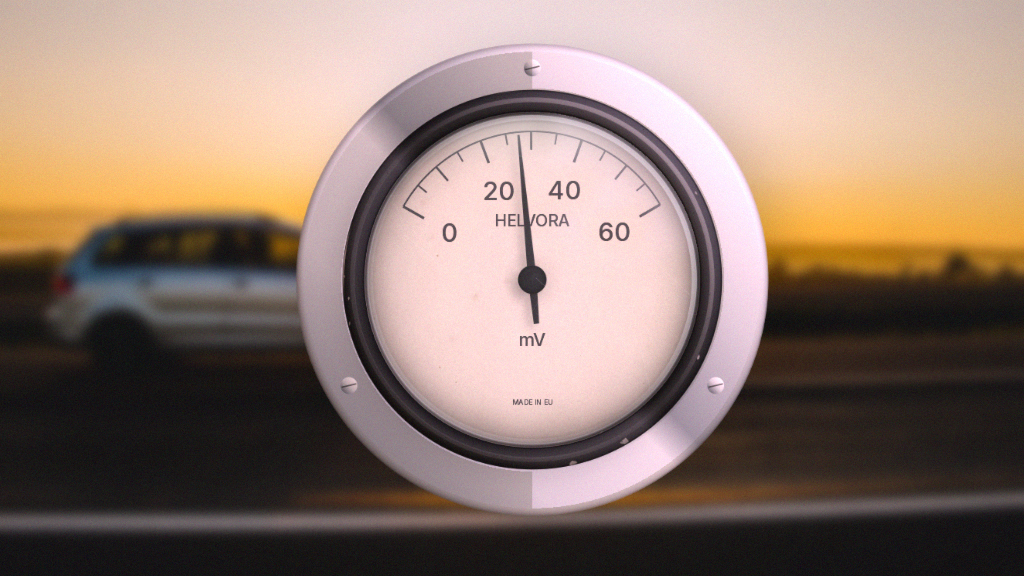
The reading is 27.5 mV
